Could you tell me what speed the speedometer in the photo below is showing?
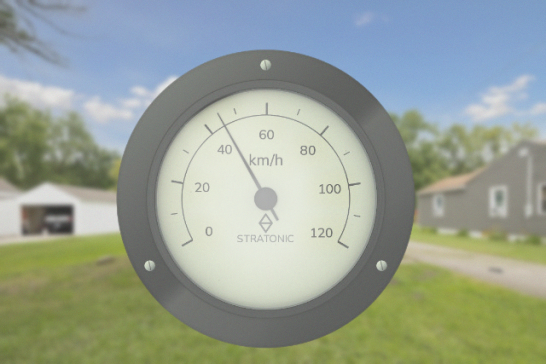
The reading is 45 km/h
